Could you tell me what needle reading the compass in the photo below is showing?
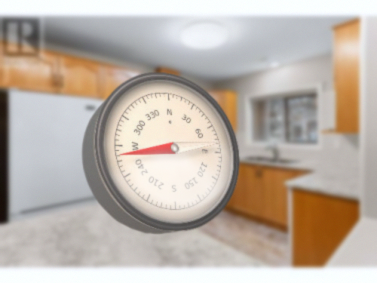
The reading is 260 °
